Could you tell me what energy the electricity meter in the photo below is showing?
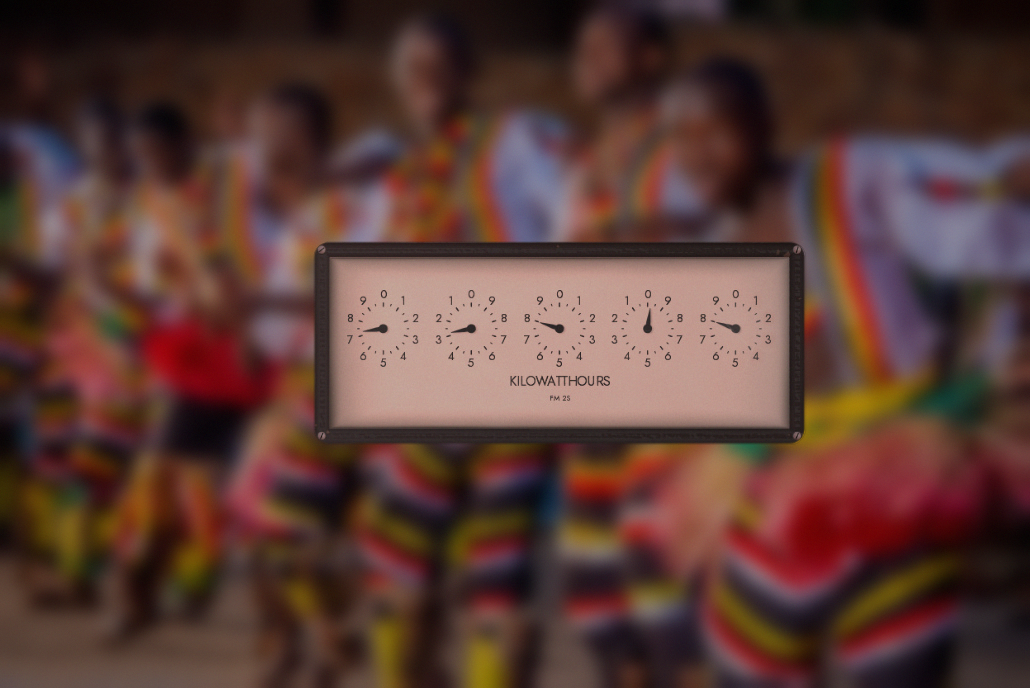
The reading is 72798 kWh
